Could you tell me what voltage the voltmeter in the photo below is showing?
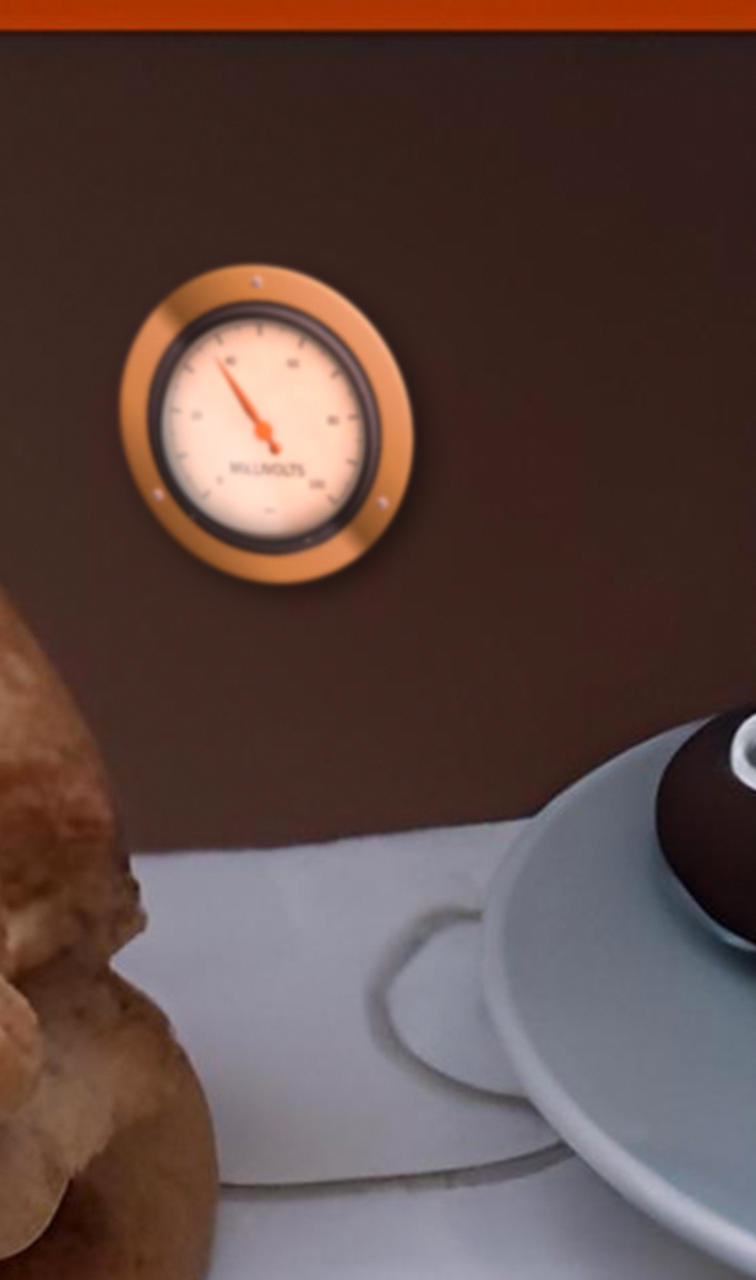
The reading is 37.5 mV
